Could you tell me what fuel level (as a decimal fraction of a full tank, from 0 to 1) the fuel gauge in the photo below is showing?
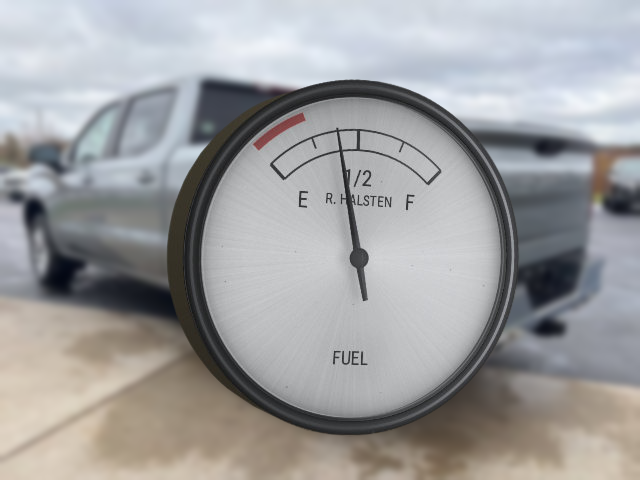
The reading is 0.375
